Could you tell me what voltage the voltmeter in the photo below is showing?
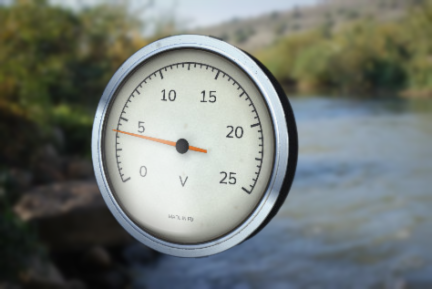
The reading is 4 V
